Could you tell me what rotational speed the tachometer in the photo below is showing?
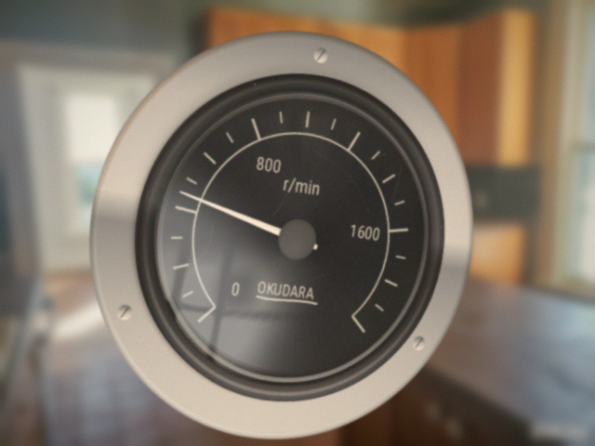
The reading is 450 rpm
